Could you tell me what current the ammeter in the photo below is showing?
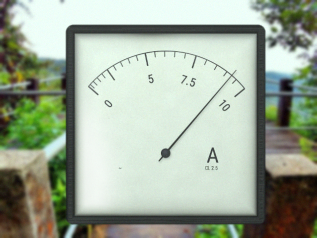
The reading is 9.25 A
